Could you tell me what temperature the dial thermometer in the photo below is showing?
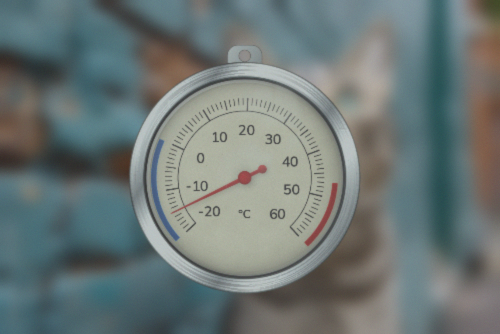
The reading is -15 °C
